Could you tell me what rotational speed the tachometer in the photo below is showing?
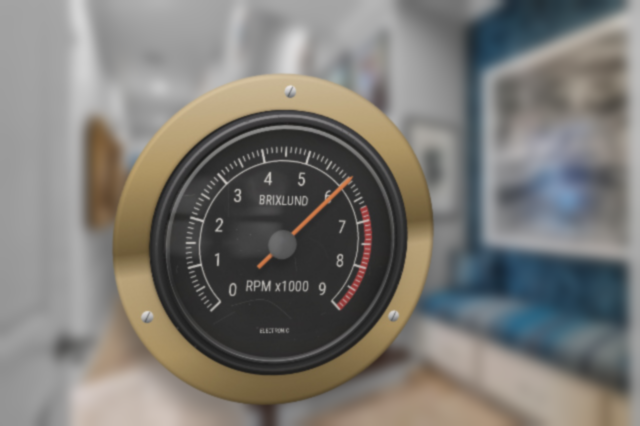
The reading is 6000 rpm
